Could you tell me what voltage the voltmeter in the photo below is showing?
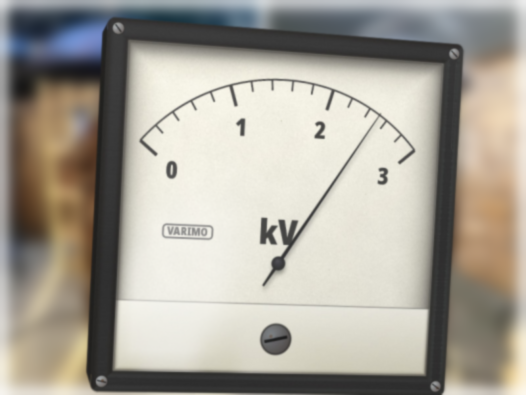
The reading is 2.5 kV
